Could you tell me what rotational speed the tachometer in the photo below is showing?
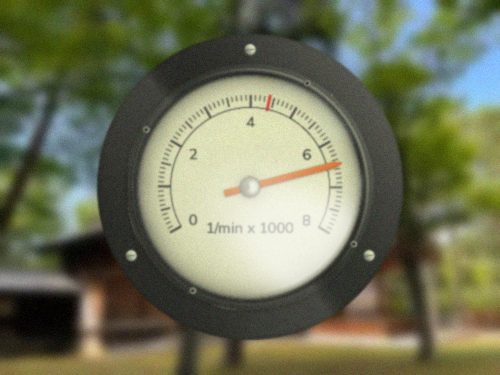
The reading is 6500 rpm
